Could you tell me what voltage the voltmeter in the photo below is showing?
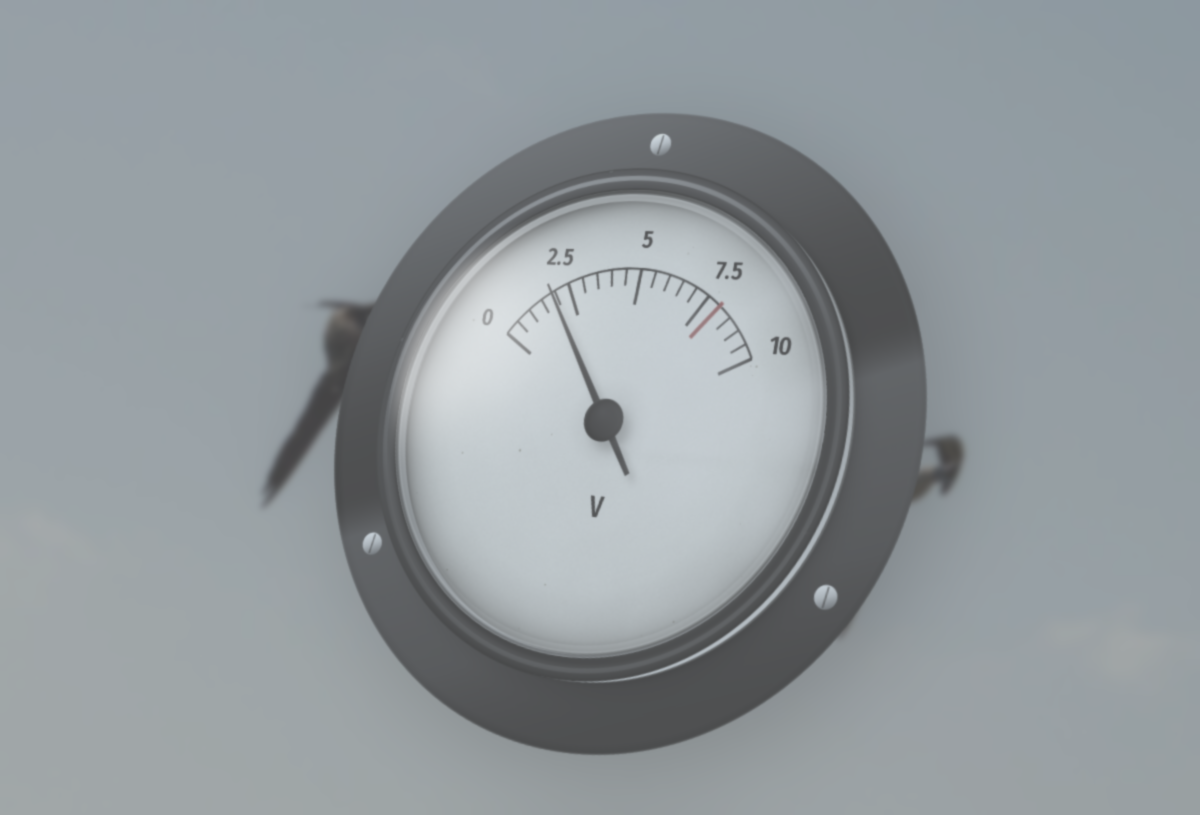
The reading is 2 V
